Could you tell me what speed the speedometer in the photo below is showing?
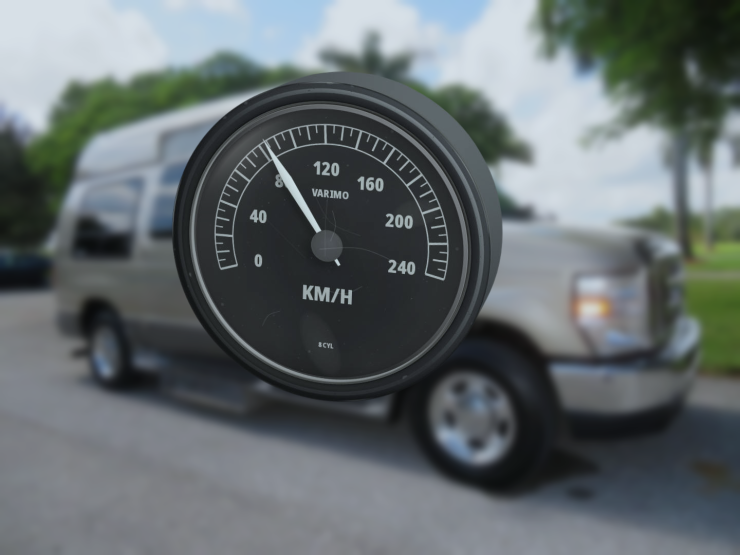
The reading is 85 km/h
